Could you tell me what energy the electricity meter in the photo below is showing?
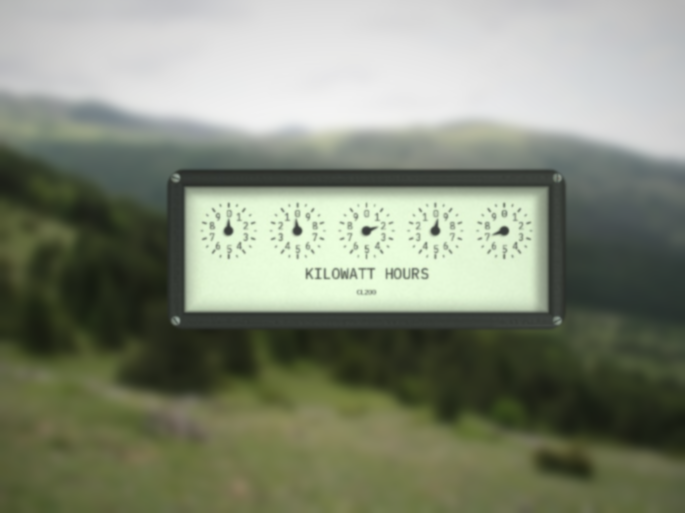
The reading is 197 kWh
